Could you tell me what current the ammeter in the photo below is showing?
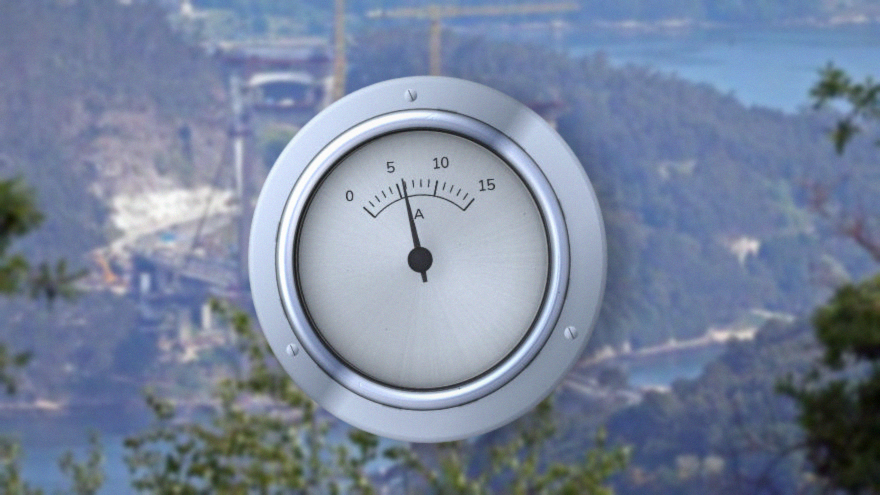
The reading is 6 A
